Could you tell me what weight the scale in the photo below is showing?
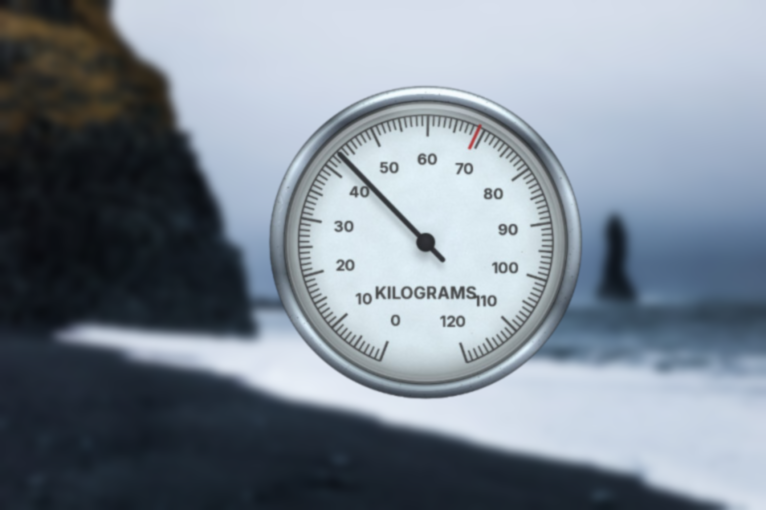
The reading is 43 kg
